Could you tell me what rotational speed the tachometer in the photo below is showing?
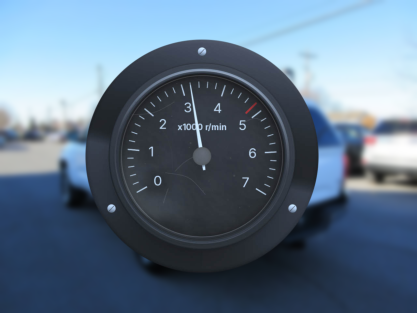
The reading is 3200 rpm
